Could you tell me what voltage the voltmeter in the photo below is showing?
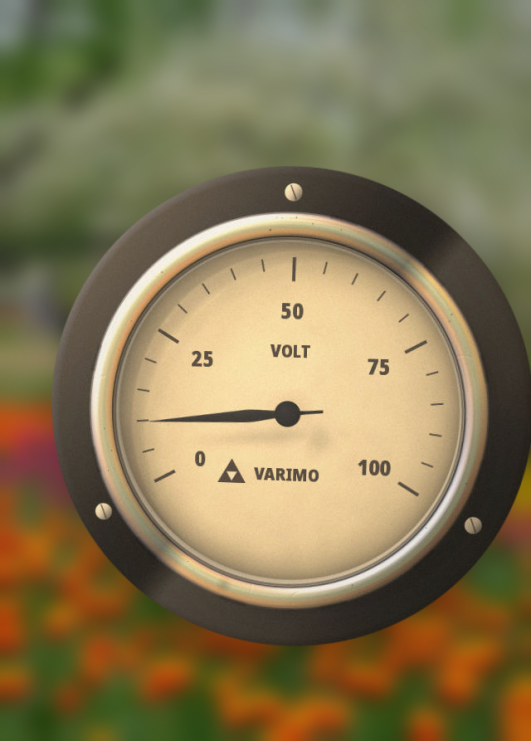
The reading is 10 V
